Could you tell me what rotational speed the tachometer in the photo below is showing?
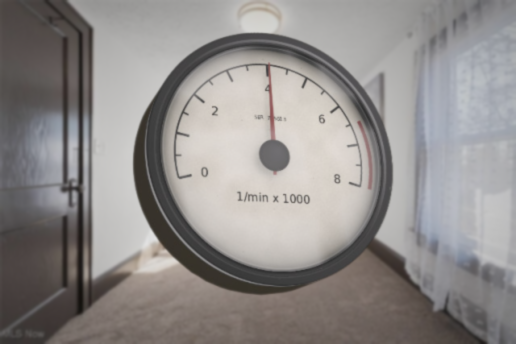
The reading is 4000 rpm
